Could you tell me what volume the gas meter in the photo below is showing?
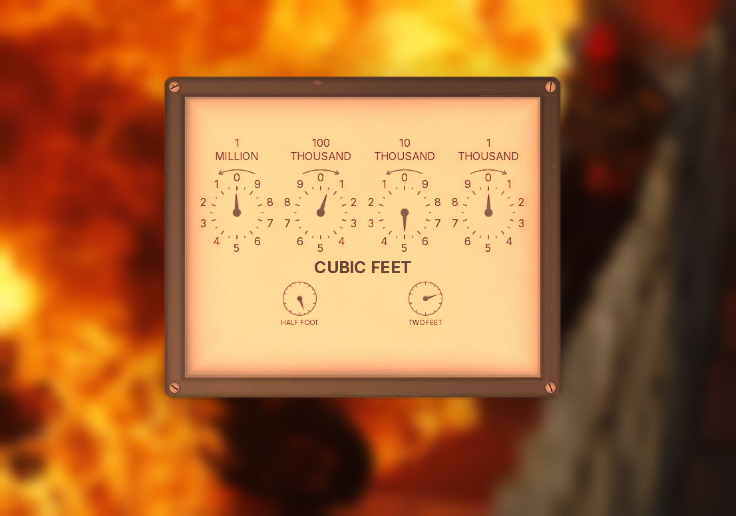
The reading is 5000 ft³
